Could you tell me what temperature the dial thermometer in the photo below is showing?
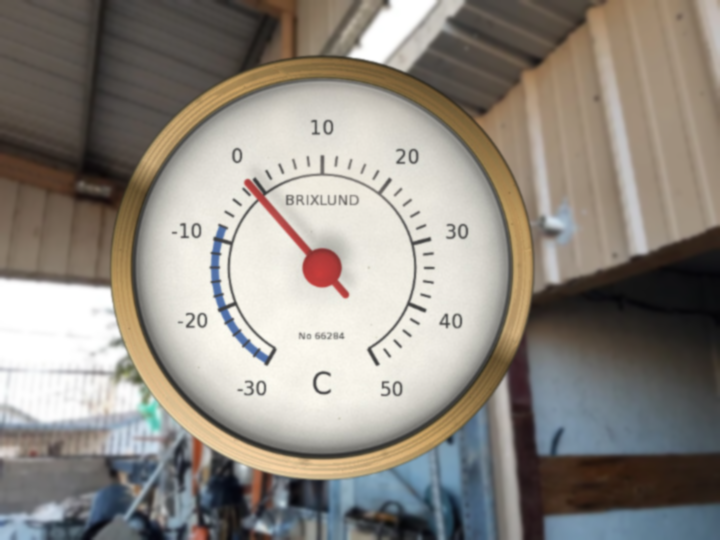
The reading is -1 °C
